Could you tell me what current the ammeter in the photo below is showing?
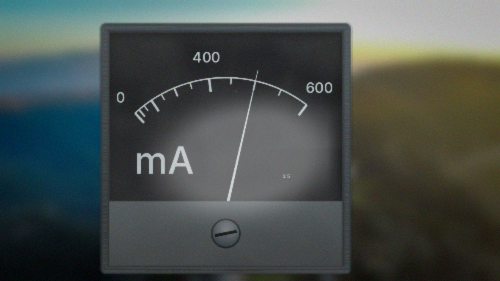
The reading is 500 mA
